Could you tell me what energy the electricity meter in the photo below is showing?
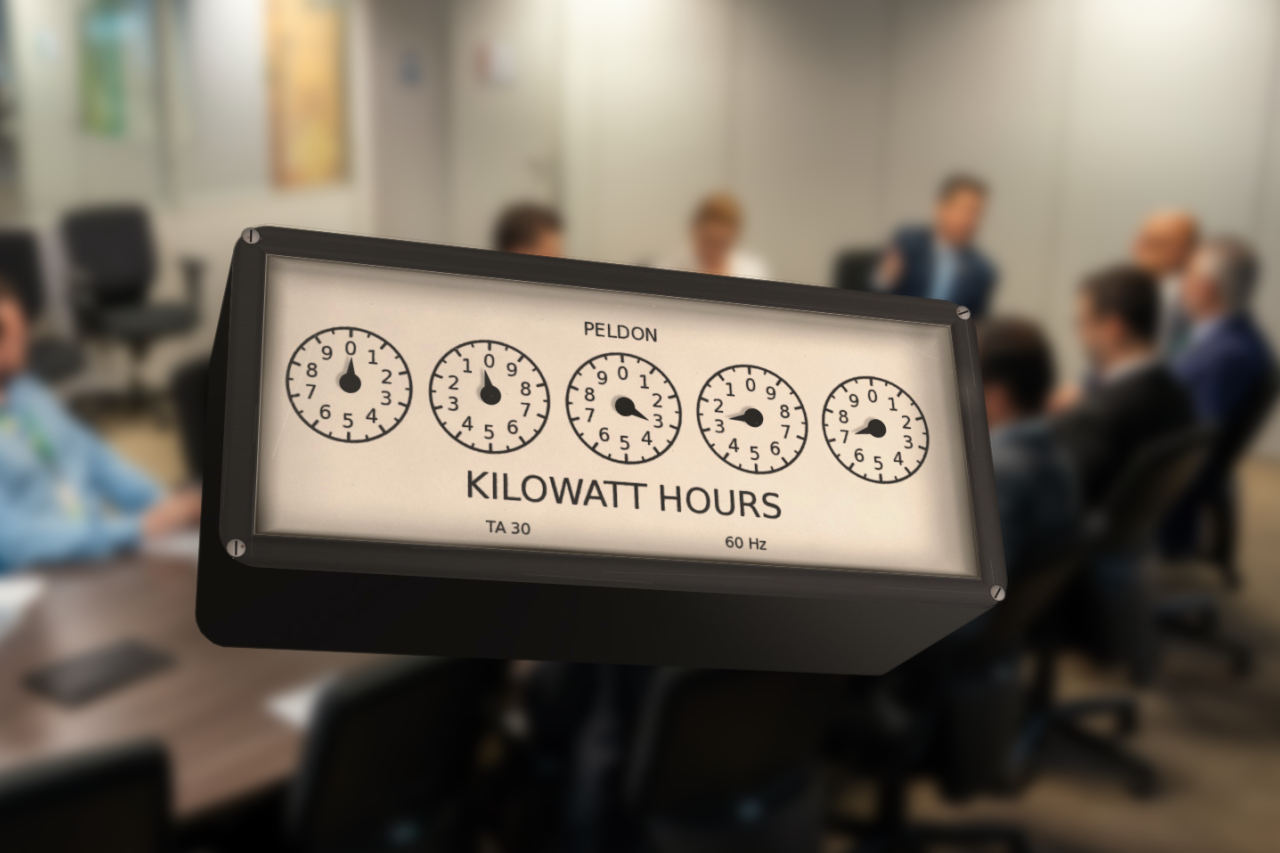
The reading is 327 kWh
